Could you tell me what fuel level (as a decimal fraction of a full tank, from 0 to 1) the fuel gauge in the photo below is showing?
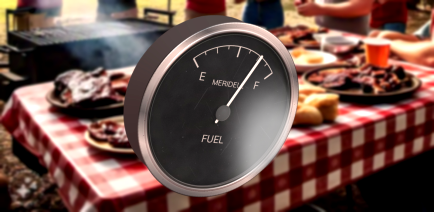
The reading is 0.75
